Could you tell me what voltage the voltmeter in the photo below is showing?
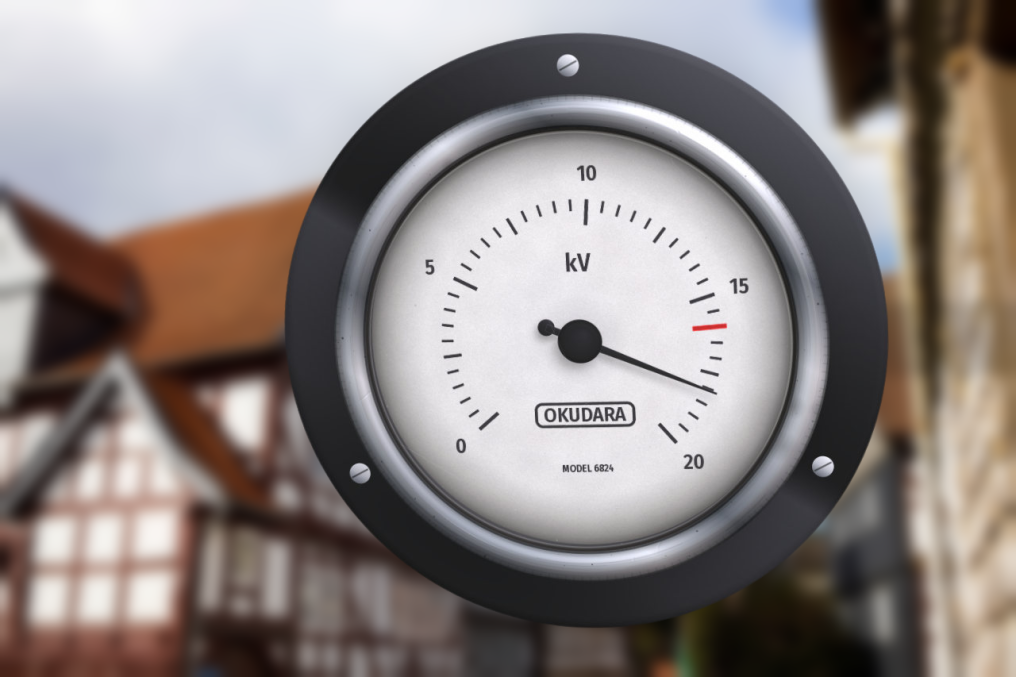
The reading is 18 kV
